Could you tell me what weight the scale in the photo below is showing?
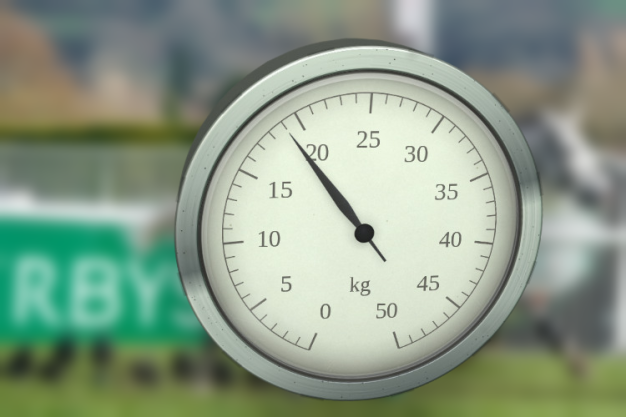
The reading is 19 kg
